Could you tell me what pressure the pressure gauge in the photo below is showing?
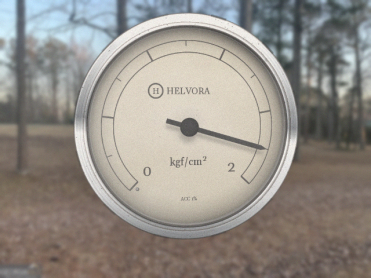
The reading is 1.8 kg/cm²
